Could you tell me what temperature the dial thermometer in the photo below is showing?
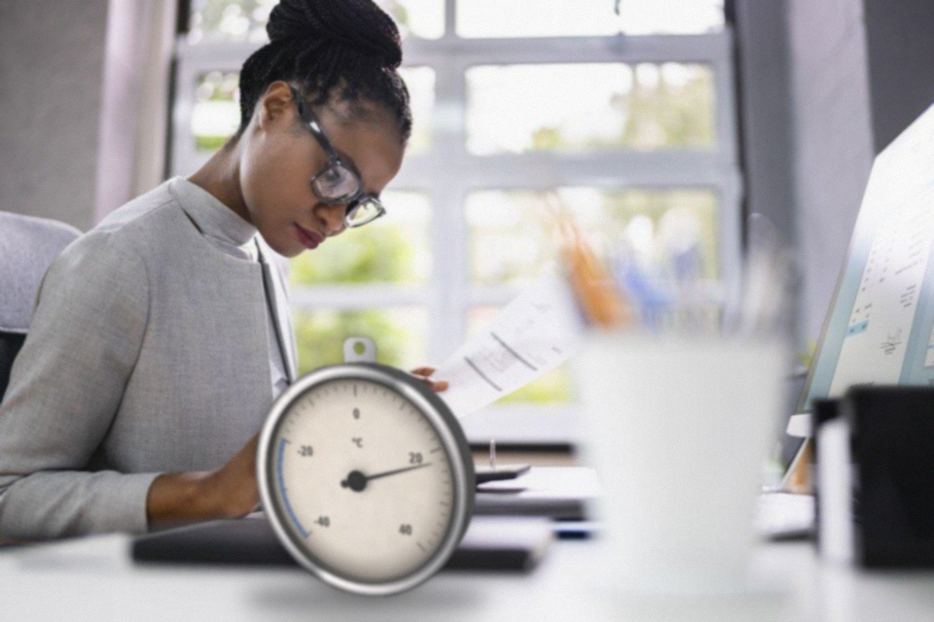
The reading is 22 °C
